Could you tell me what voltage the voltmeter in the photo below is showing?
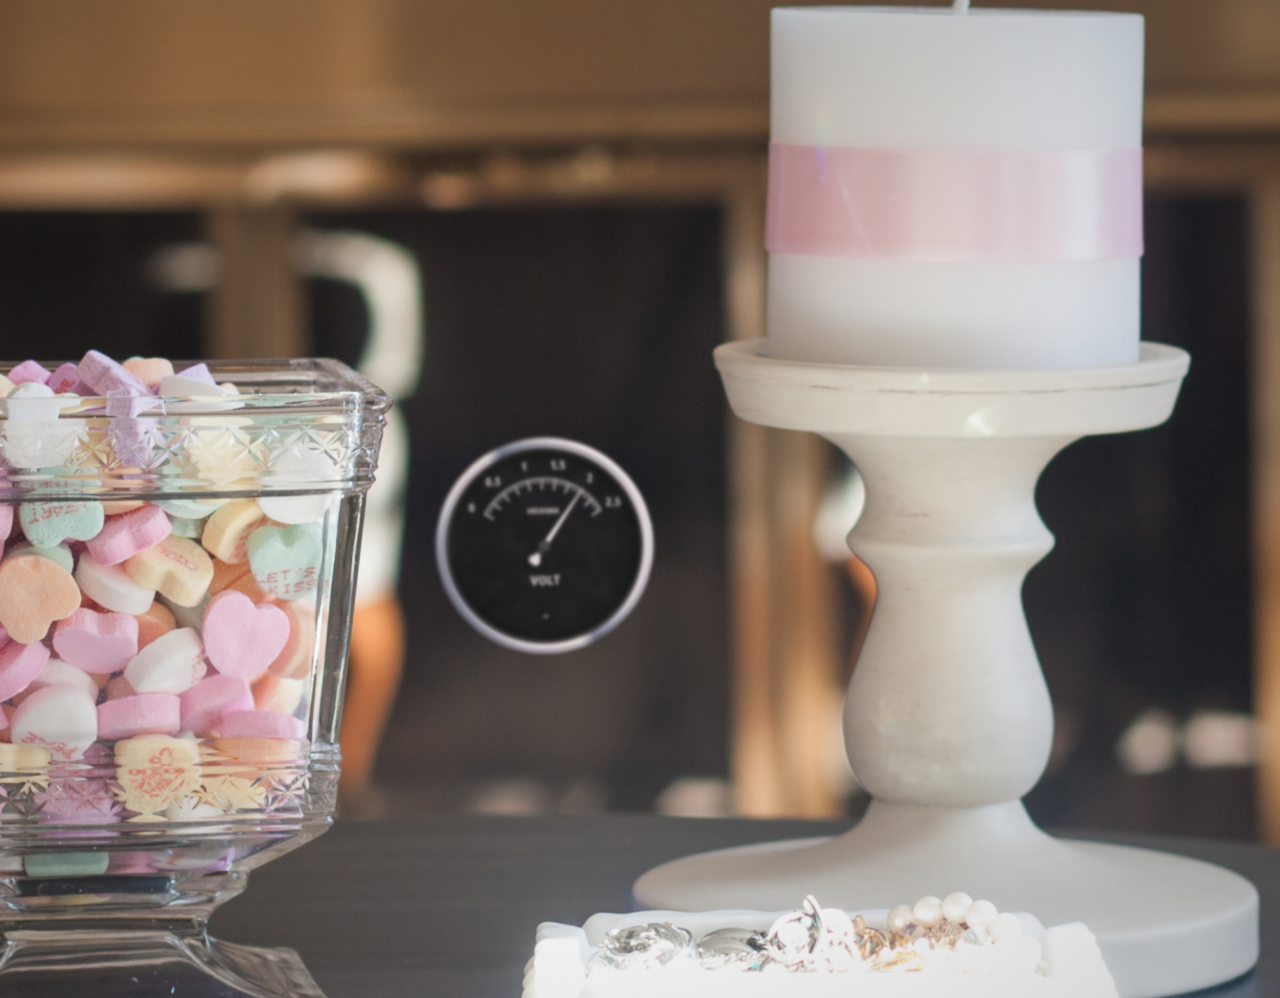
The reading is 2 V
